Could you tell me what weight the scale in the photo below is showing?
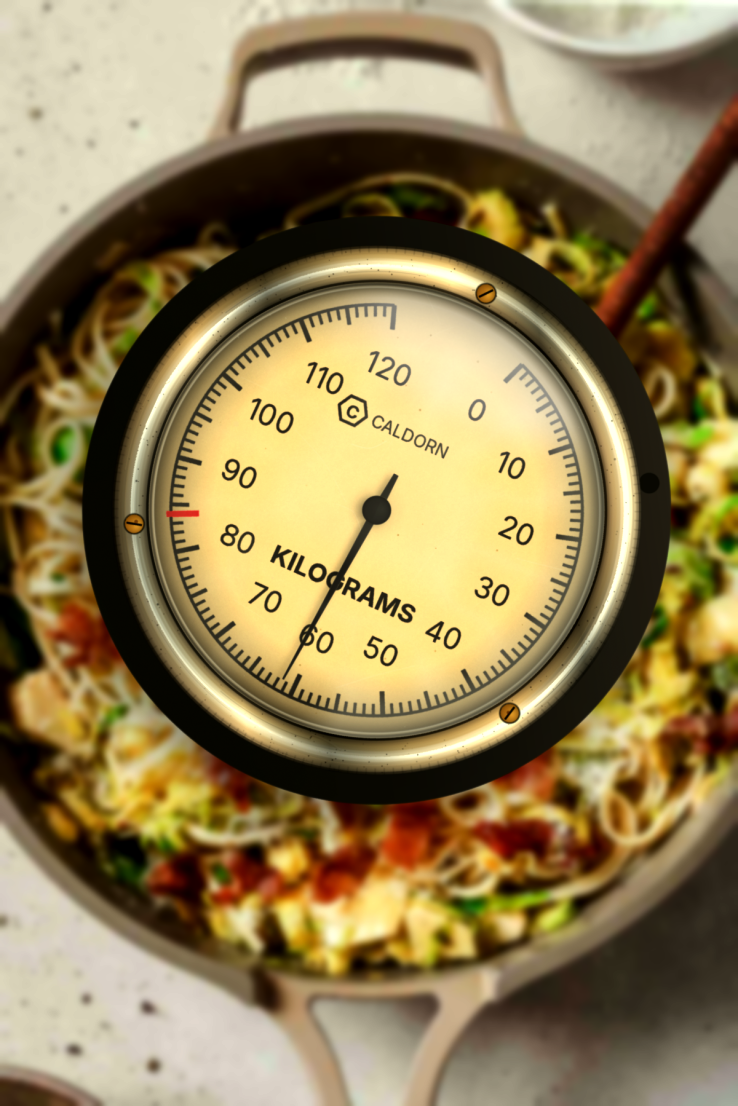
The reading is 61.5 kg
